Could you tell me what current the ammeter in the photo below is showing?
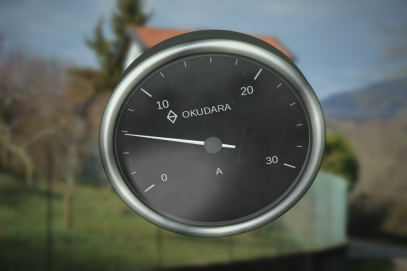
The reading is 6 A
